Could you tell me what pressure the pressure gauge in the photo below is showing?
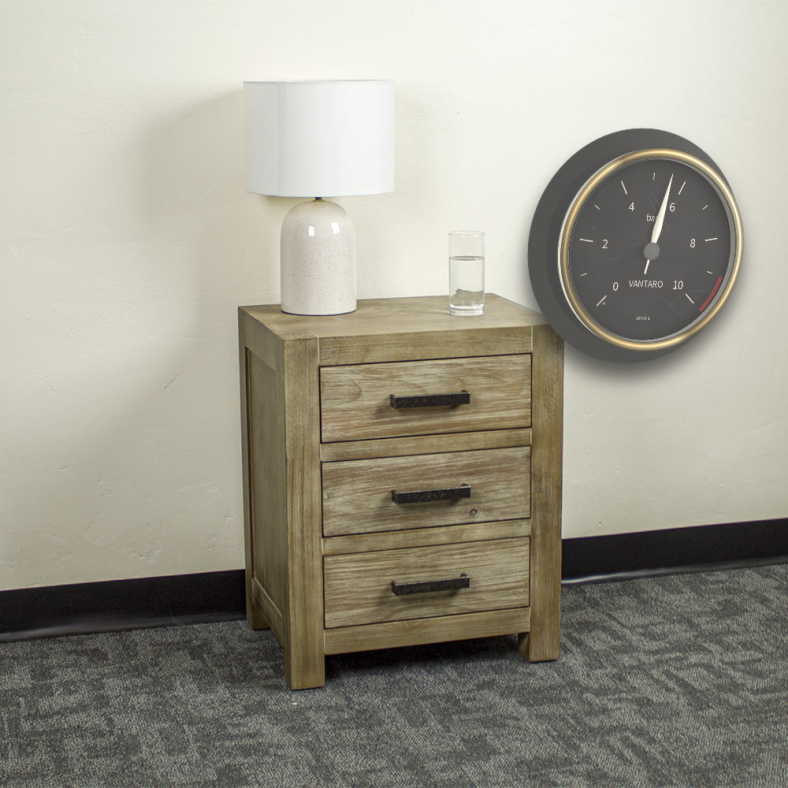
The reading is 5.5 bar
